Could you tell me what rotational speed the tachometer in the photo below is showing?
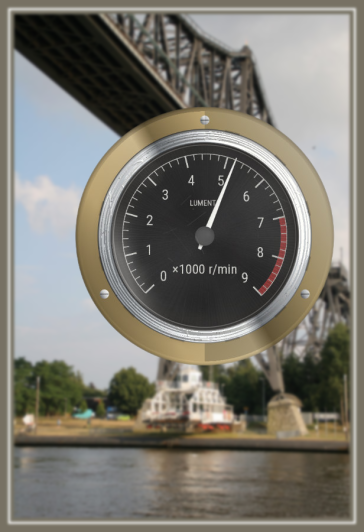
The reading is 5200 rpm
